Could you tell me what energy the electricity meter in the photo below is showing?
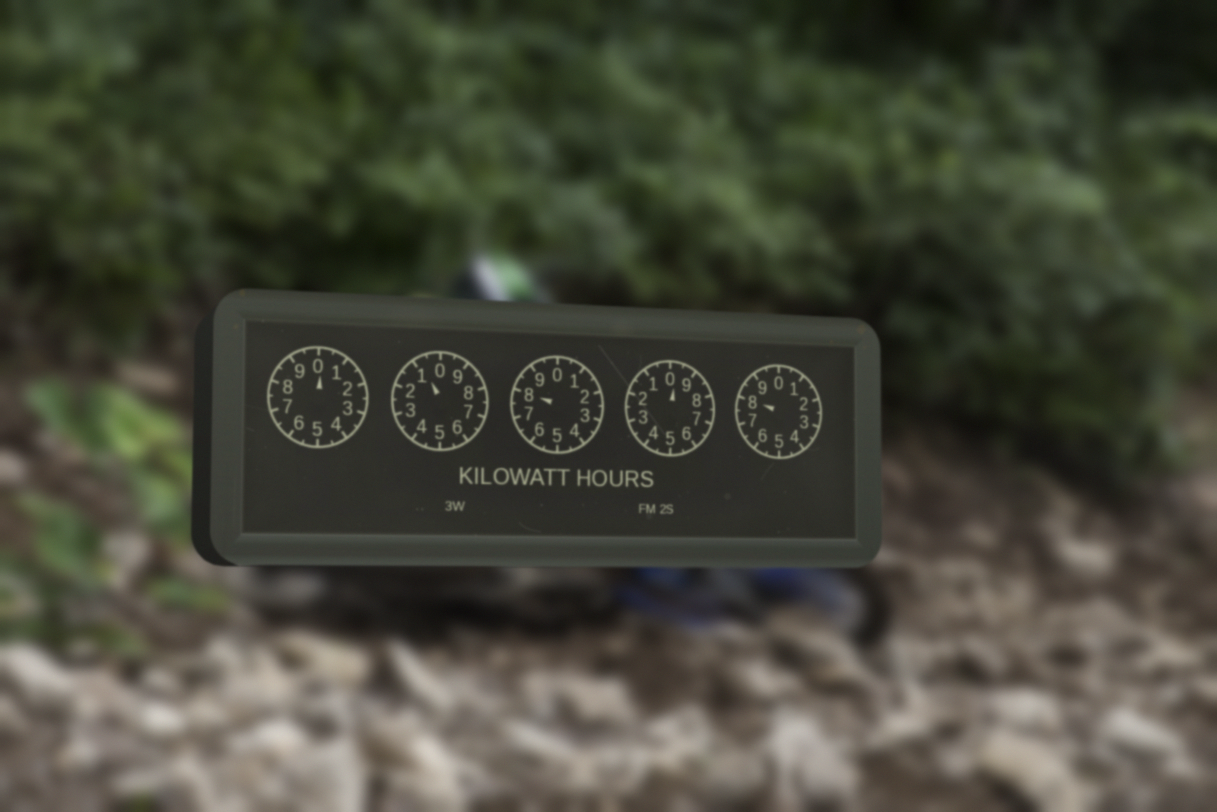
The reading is 798 kWh
